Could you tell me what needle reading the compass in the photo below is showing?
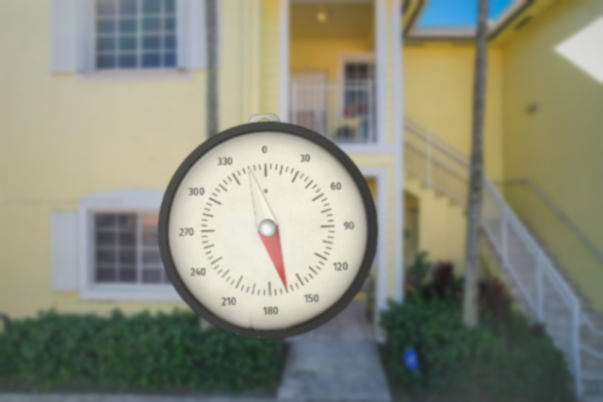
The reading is 165 °
